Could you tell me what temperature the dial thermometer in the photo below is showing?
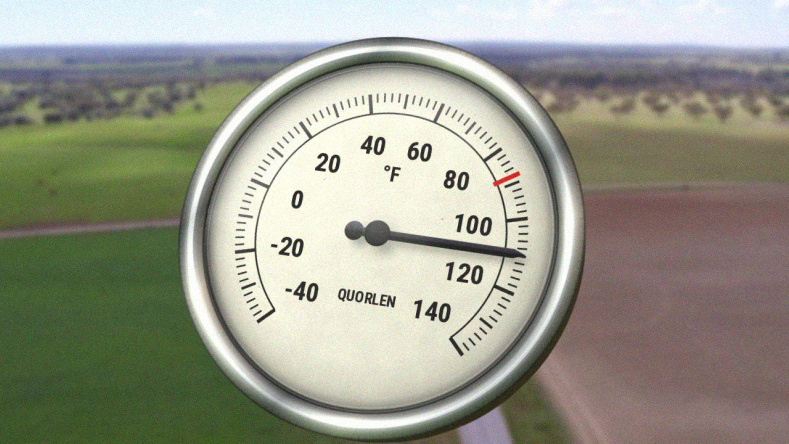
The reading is 110 °F
